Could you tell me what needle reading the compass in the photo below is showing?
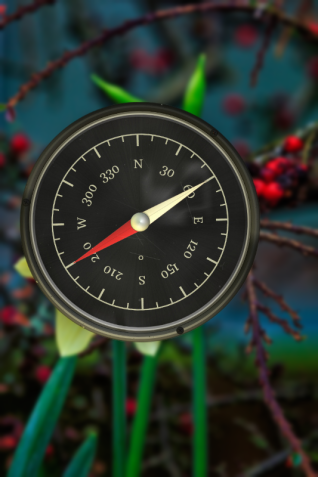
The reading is 240 °
